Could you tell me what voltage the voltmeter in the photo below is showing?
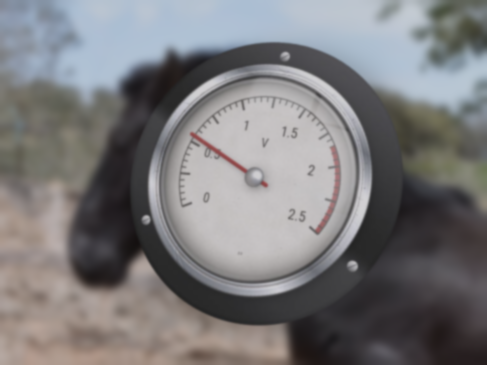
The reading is 0.55 V
